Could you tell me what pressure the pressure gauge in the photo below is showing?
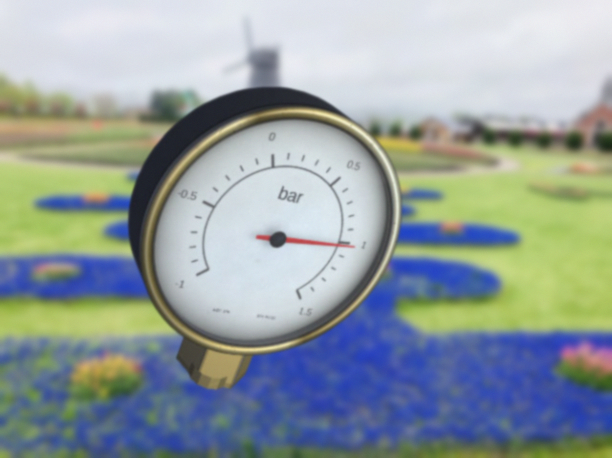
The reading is 1 bar
